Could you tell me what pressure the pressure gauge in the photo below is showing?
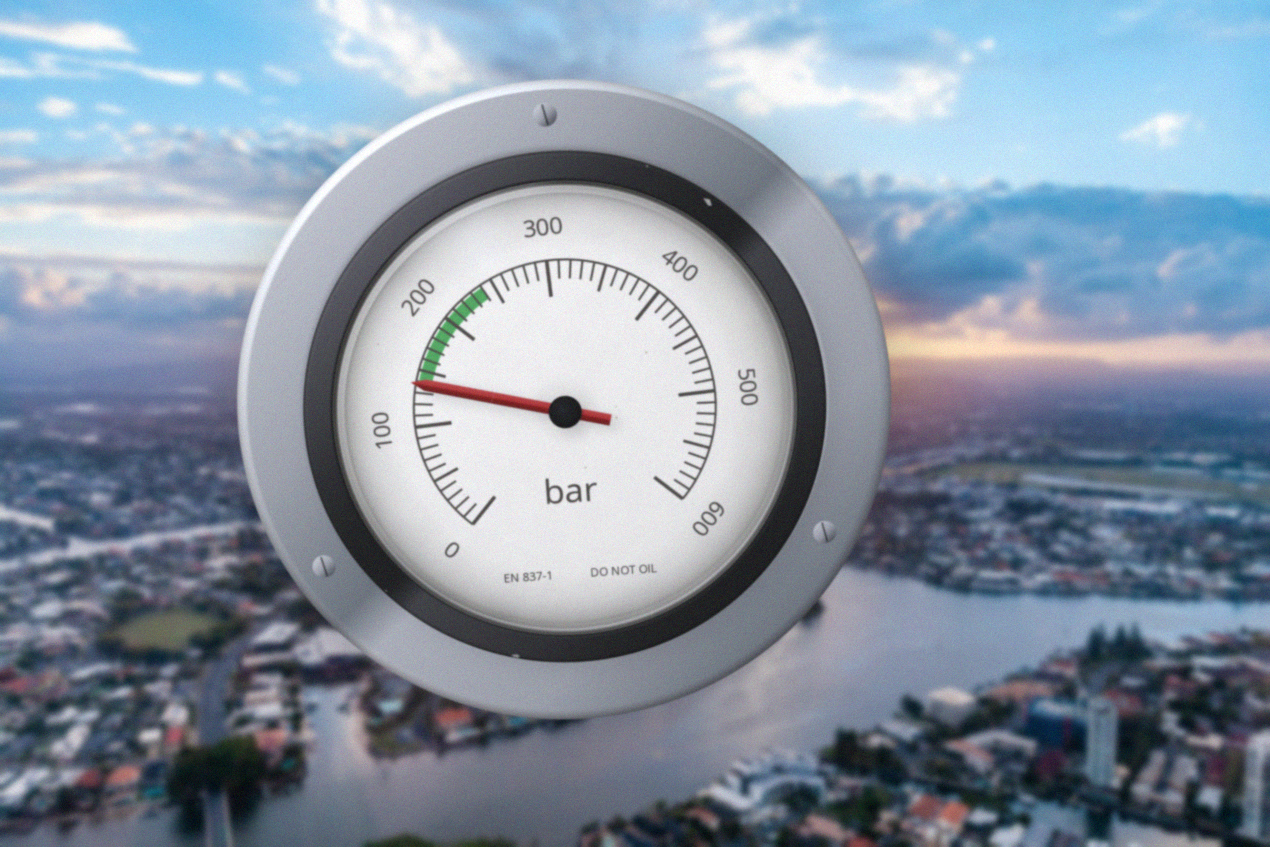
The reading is 140 bar
